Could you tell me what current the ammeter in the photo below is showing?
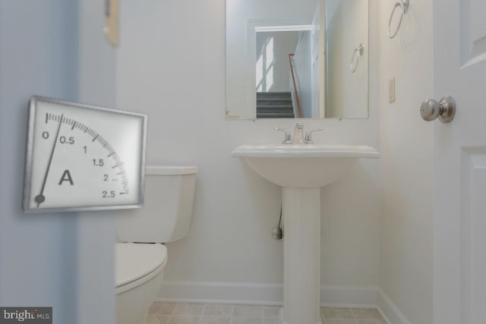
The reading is 0.25 A
